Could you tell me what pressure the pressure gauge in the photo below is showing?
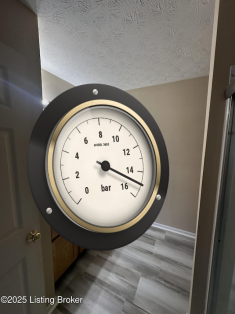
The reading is 15 bar
